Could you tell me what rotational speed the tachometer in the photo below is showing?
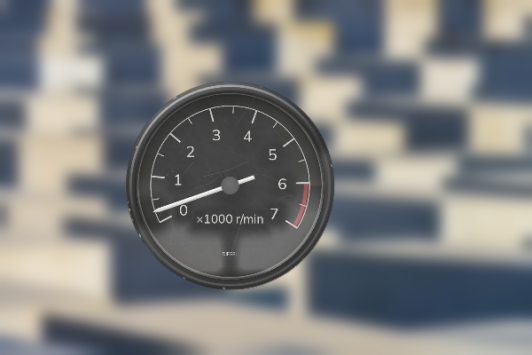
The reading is 250 rpm
